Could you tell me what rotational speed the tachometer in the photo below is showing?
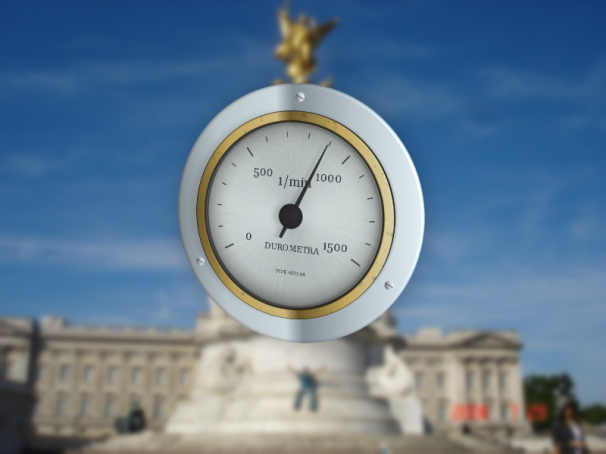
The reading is 900 rpm
